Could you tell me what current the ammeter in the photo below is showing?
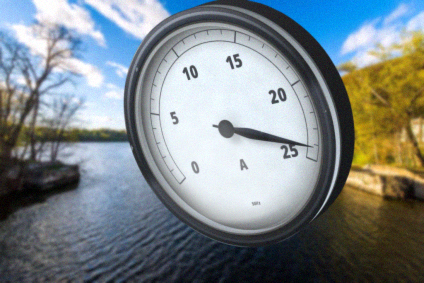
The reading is 24 A
